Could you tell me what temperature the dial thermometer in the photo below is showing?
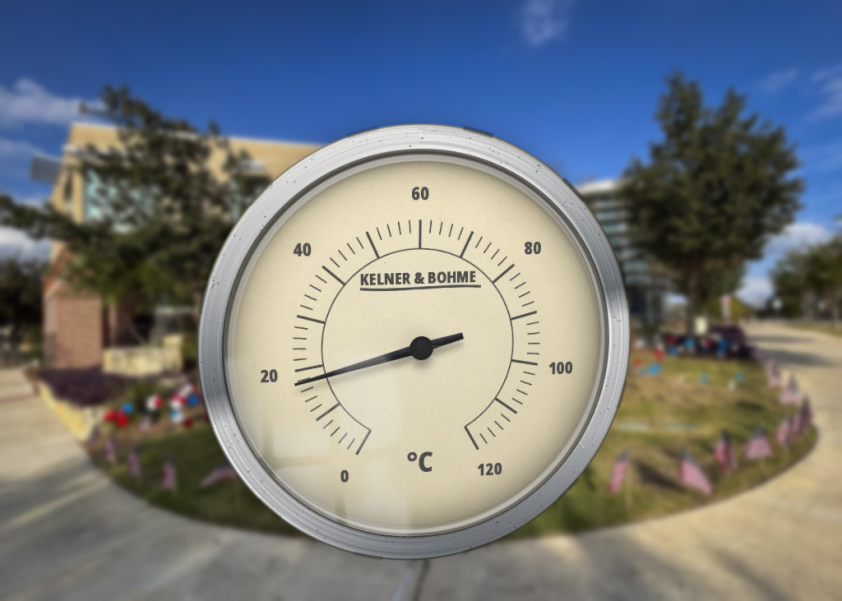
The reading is 18 °C
